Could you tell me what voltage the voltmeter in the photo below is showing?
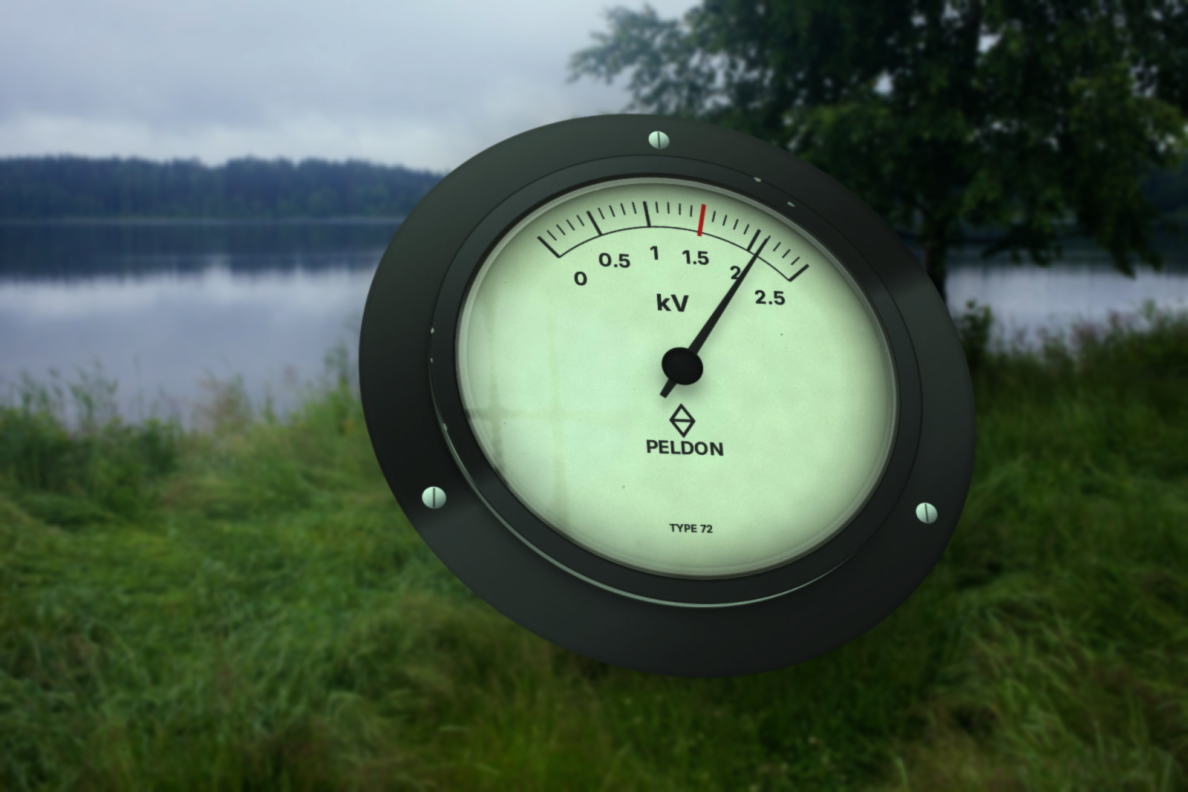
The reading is 2.1 kV
